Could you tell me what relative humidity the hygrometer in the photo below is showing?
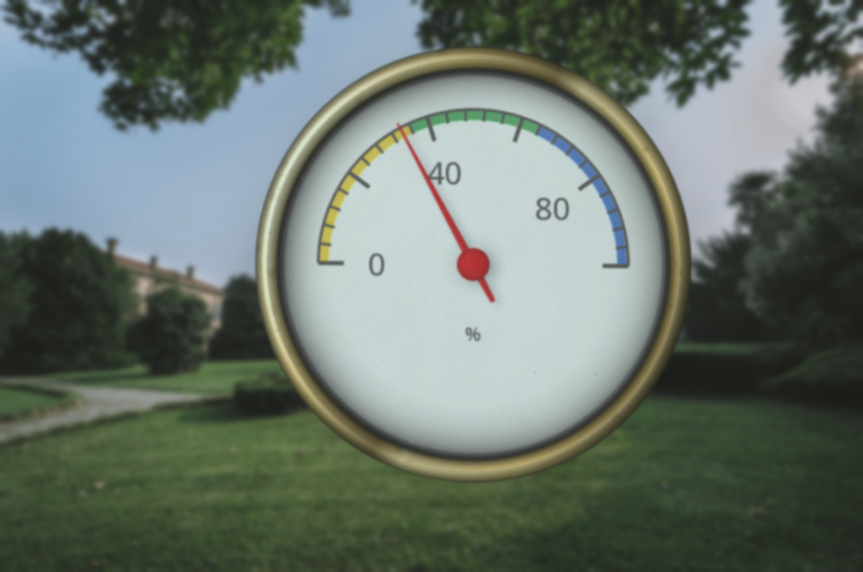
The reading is 34 %
